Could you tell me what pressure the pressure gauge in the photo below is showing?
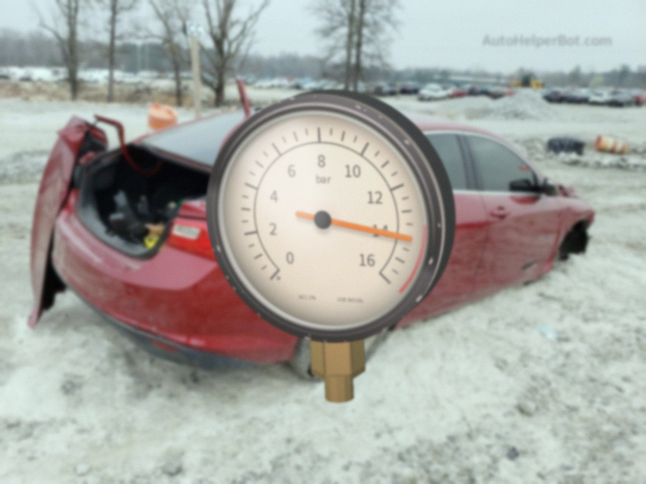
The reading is 14 bar
